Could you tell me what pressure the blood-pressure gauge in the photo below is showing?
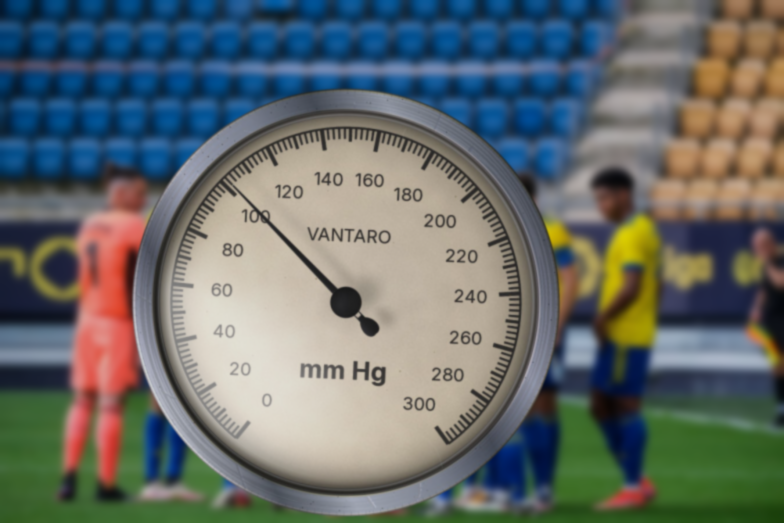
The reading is 102 mmHg
